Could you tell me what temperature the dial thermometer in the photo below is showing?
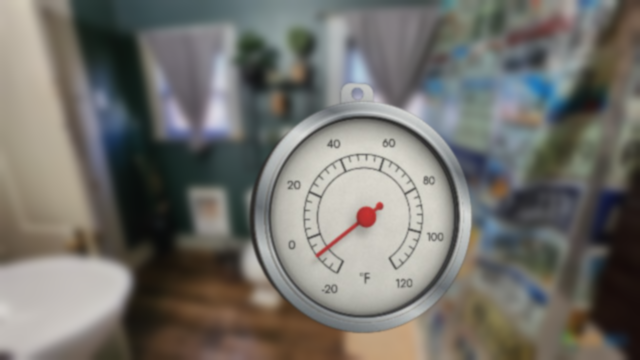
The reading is -8 °F
